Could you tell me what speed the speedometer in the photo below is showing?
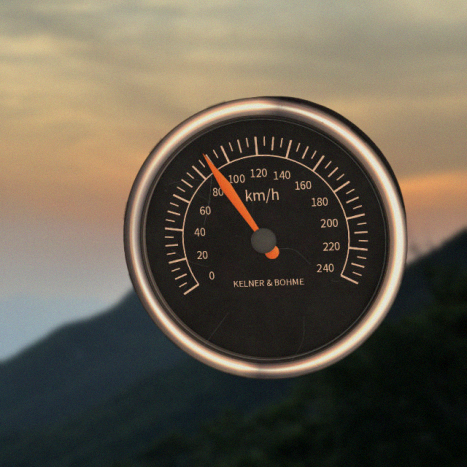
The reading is 90 km/h
